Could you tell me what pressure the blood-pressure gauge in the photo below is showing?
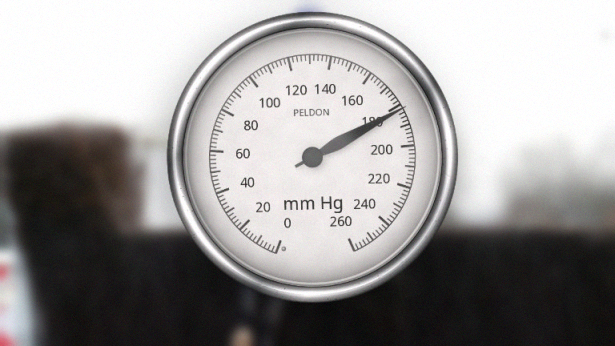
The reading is 182 mmHg
